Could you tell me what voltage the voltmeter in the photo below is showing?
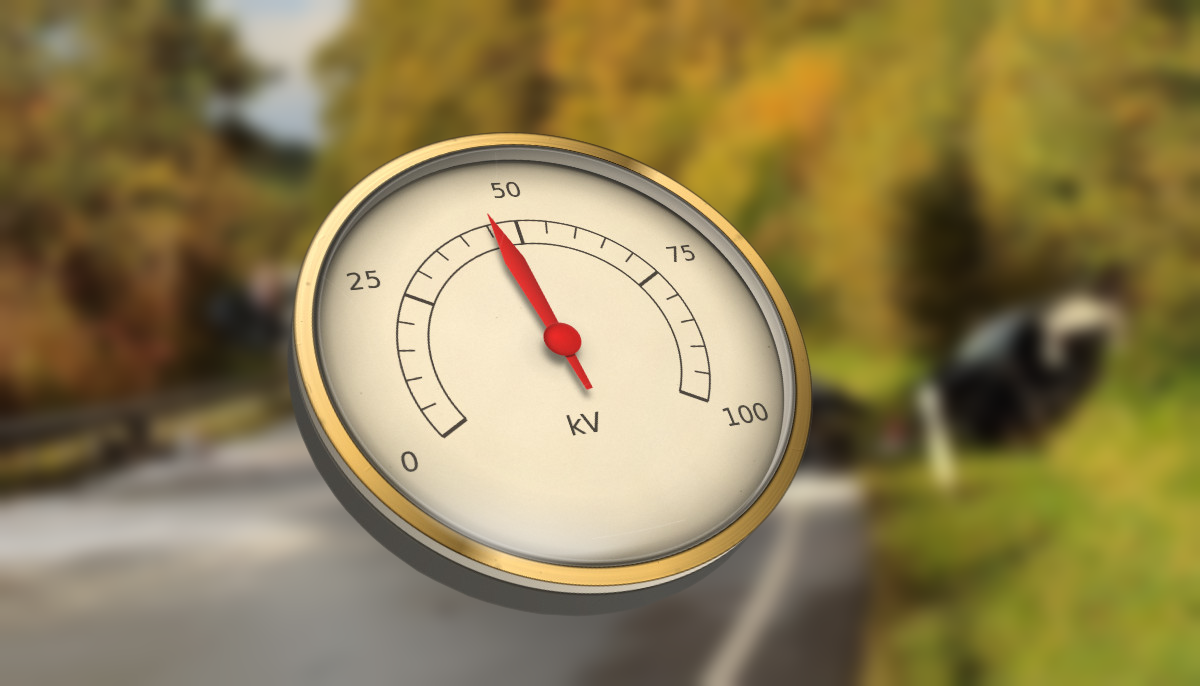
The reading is 45 kV
